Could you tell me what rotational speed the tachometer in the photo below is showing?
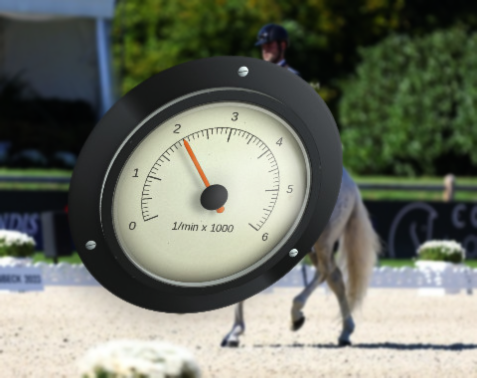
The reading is 2000 rpm
